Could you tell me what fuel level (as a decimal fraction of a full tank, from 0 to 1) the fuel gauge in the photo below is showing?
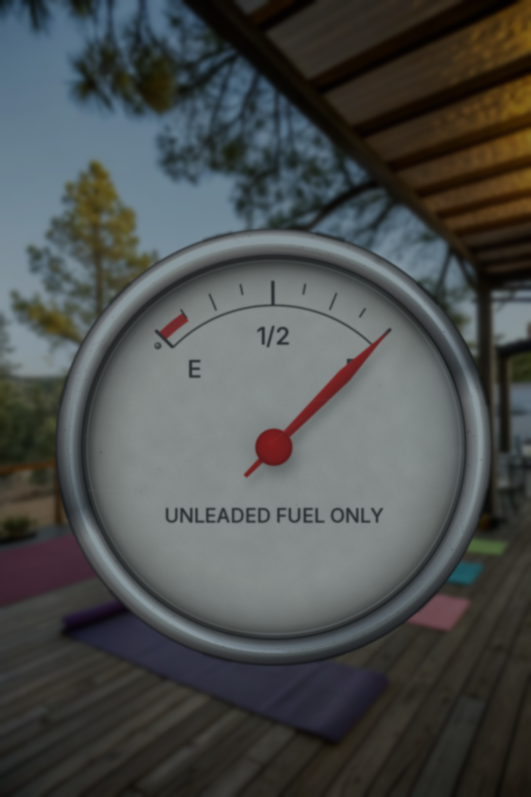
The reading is 1
